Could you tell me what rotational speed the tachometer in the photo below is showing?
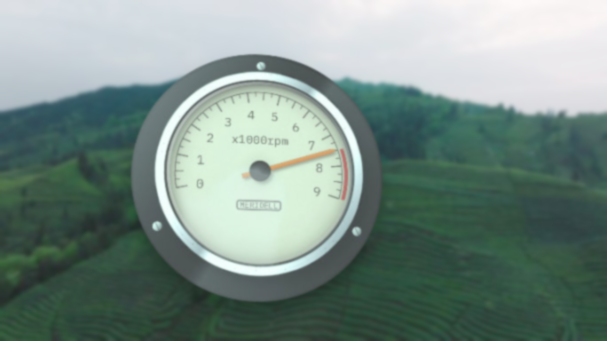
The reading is 7500 rpm
